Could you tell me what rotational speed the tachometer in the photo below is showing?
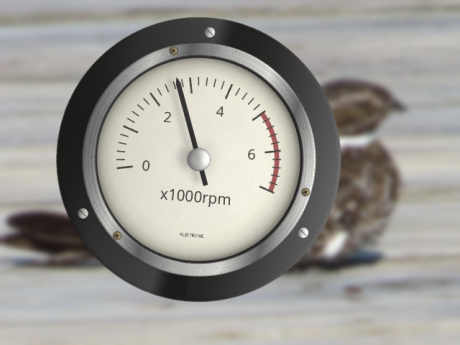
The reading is 2700 rpm
